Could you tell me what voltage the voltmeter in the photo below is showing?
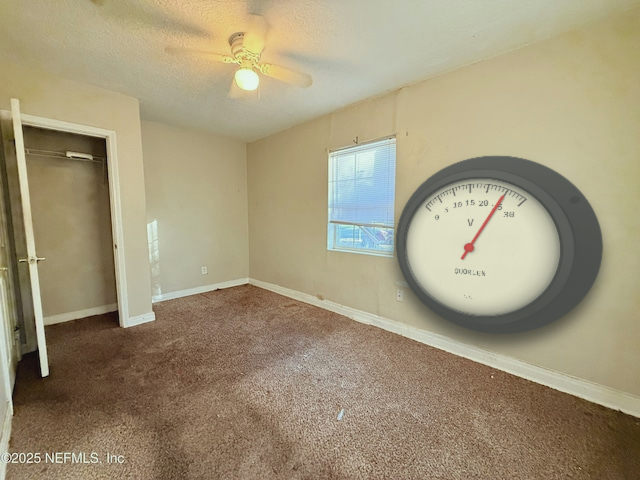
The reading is 25 V
